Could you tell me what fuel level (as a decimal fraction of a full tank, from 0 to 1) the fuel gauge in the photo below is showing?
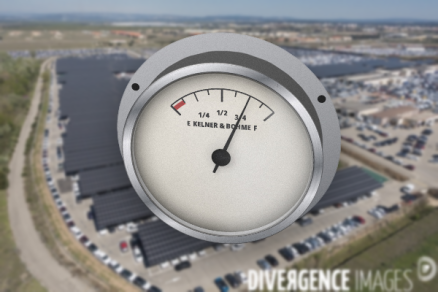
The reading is 0.75
